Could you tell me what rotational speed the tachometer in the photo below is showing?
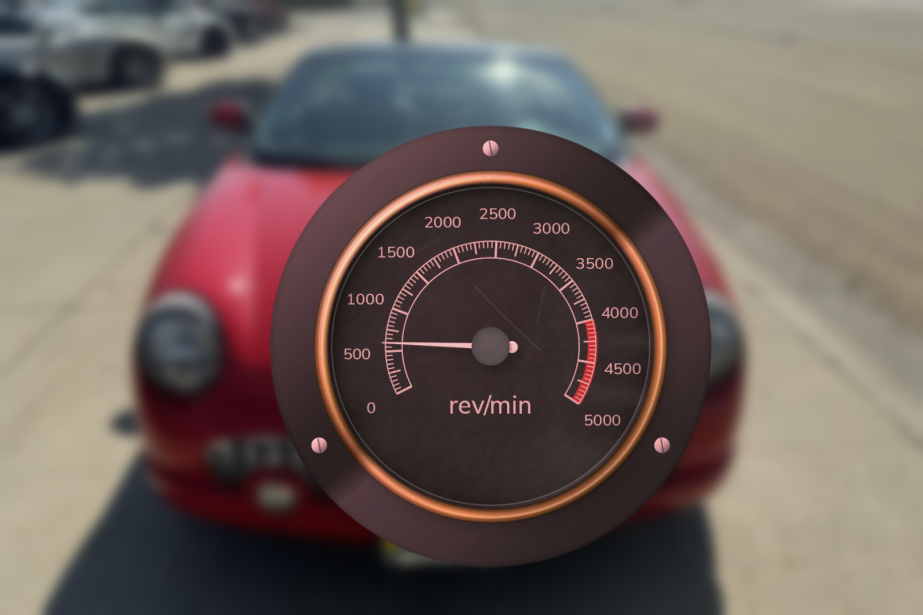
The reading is 600 rpm
